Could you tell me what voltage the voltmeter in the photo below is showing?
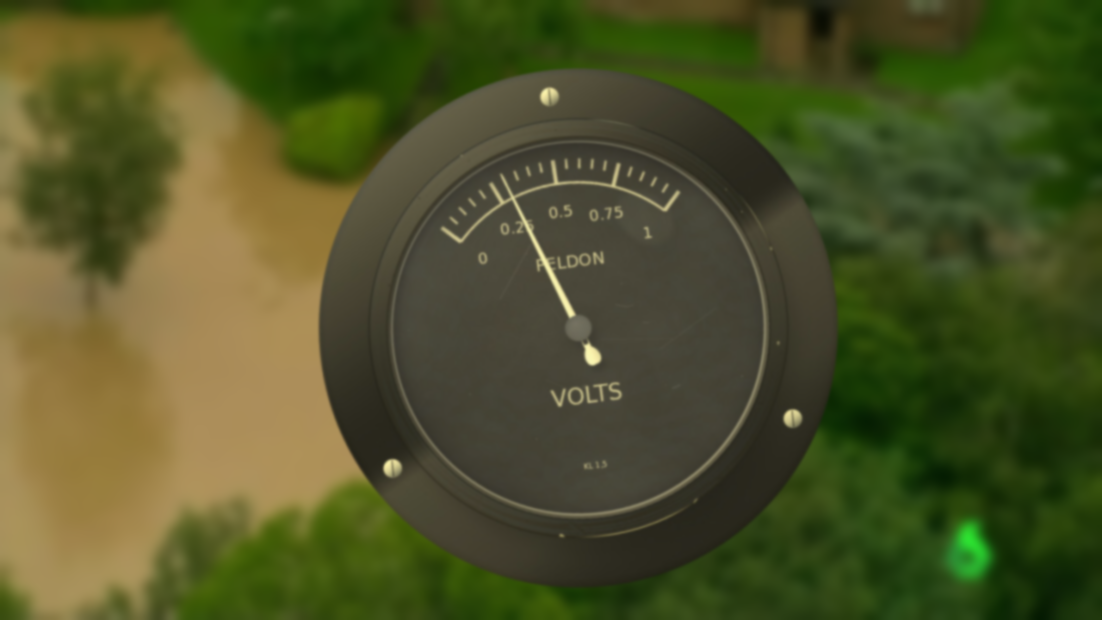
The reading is 0.3 V
